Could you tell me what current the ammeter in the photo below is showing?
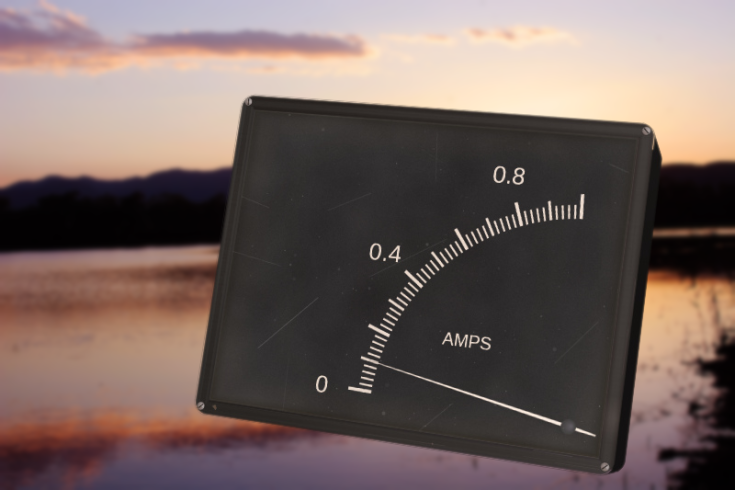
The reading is 0.1 A
